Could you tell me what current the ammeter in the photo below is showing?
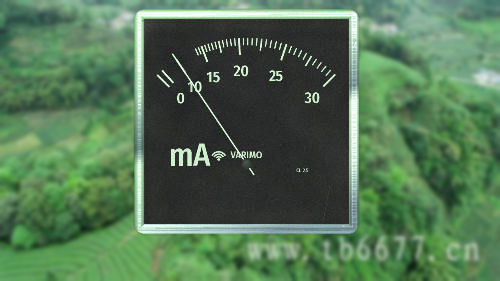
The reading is 10 mA
